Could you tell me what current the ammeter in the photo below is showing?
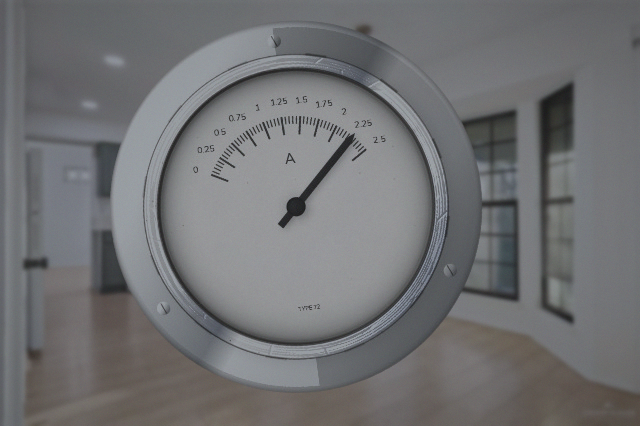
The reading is 2.25 A
